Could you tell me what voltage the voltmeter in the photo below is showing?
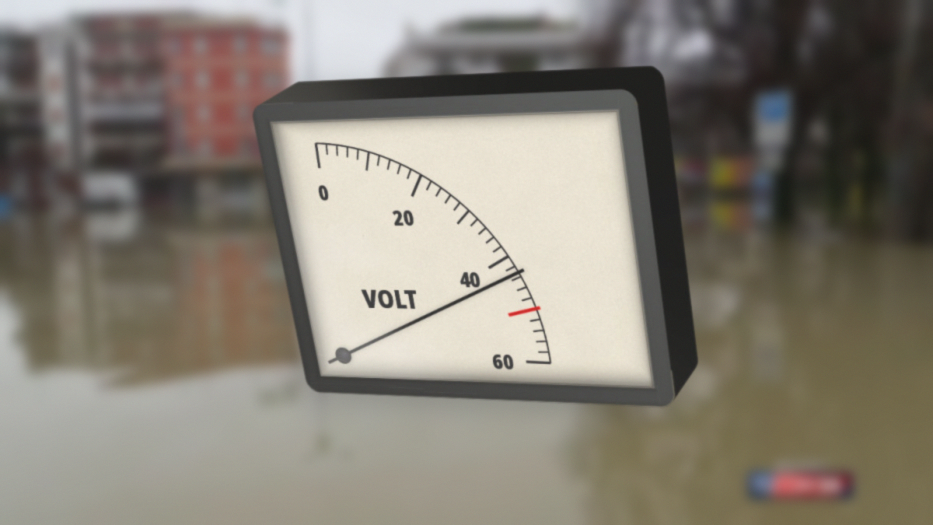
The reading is 43 V
